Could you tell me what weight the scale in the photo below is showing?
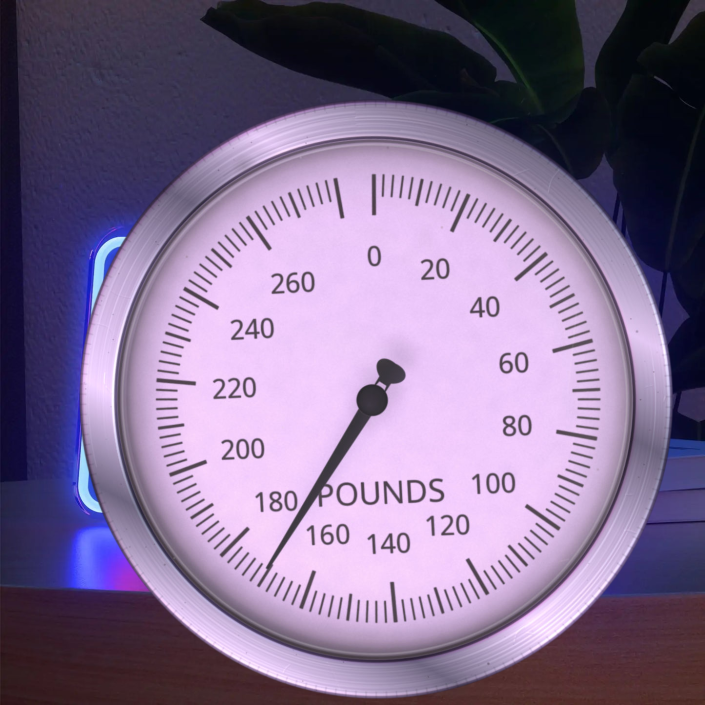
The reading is 170 lb
